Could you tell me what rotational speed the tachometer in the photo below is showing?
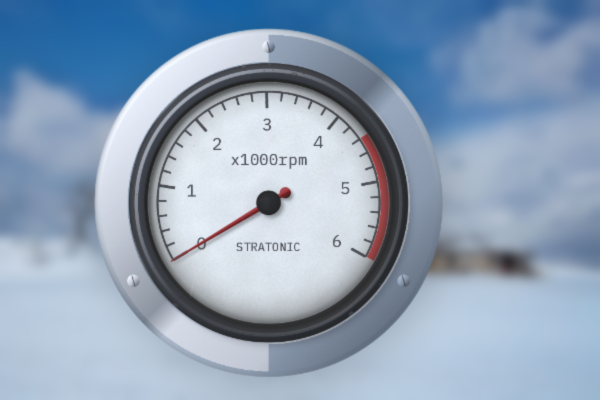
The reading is 0 rpm
